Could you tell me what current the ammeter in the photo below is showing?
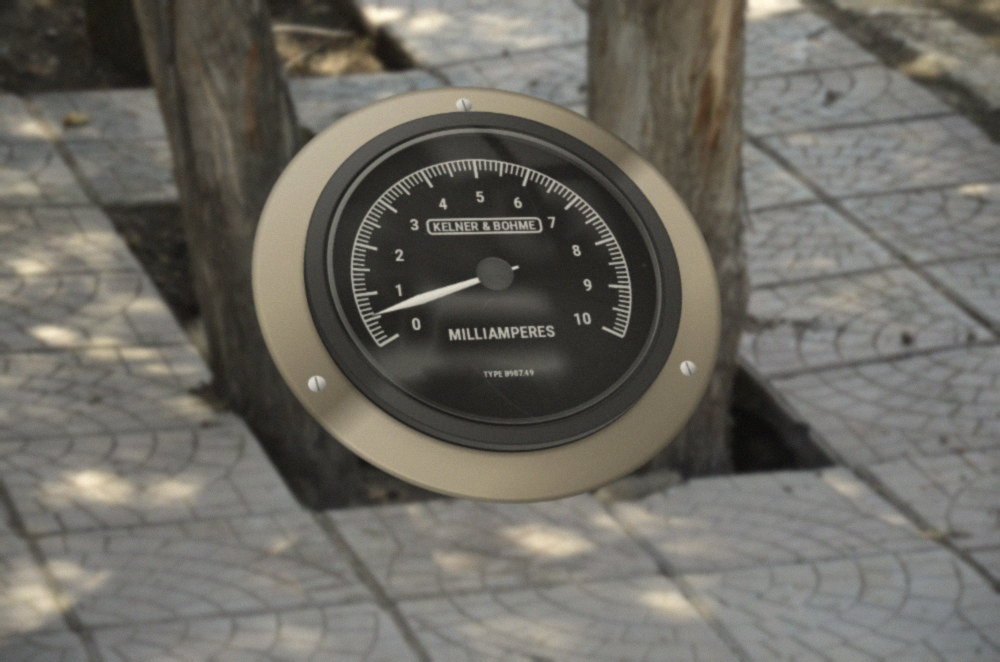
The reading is 0.5 mA
